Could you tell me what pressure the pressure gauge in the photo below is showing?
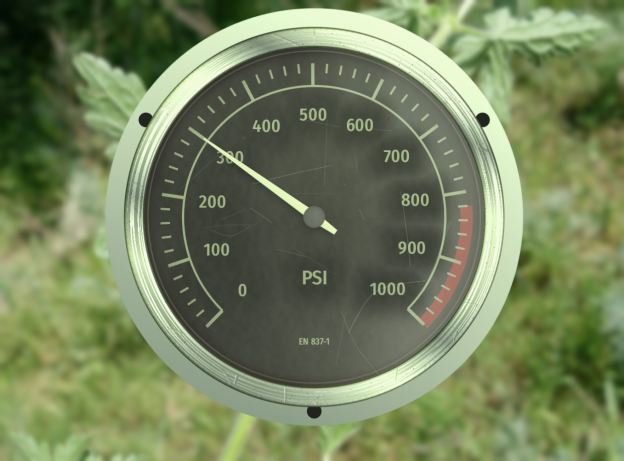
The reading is 300 psi
